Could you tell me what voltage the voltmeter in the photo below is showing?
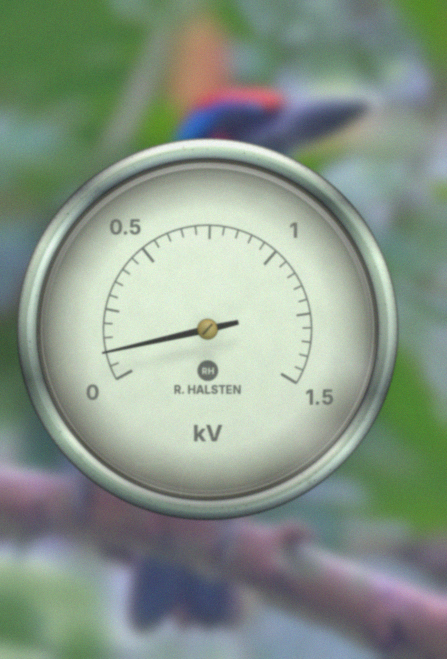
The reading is 0.1 kV
